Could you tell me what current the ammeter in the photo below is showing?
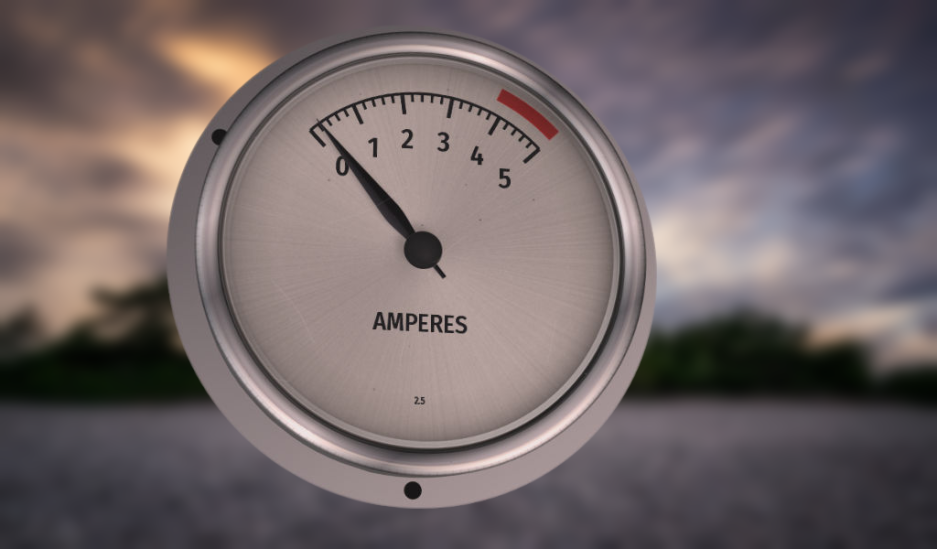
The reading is 0.2 A
